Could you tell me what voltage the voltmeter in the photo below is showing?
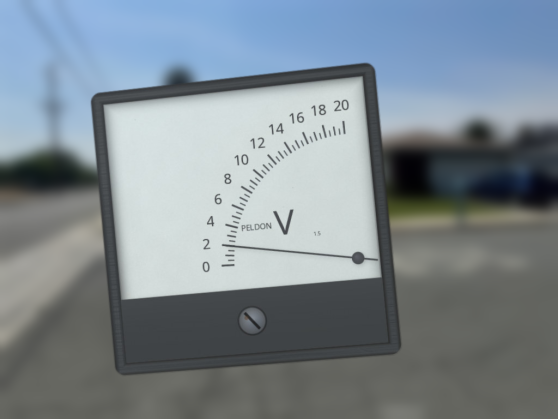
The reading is 2 V
